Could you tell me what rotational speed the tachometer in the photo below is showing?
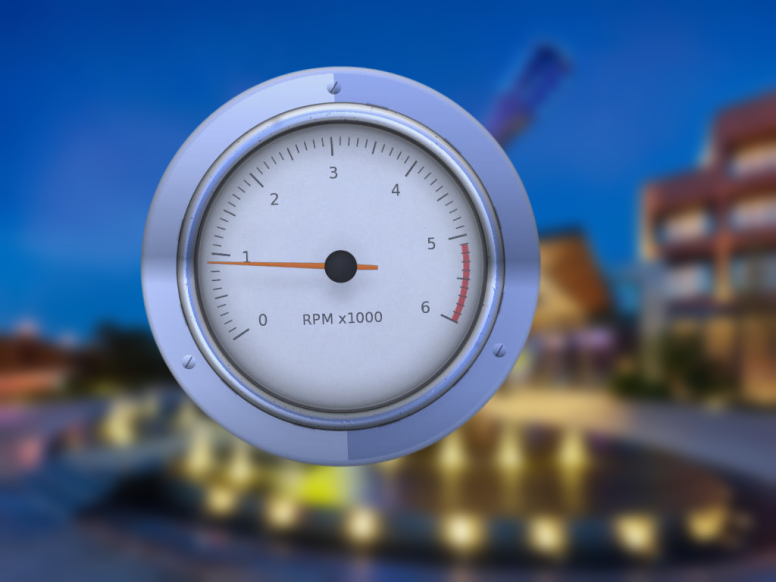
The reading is 900 rpm
